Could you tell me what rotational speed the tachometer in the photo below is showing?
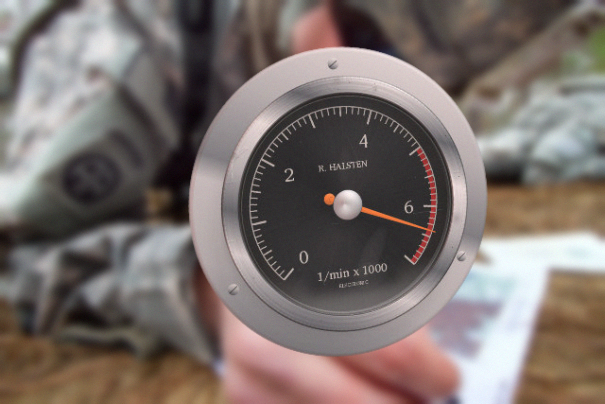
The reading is 6400 rpm
